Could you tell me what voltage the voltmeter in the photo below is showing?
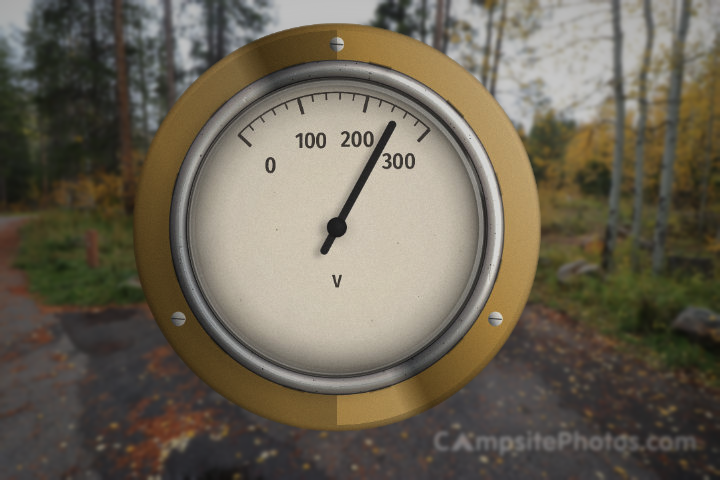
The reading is 250 V
